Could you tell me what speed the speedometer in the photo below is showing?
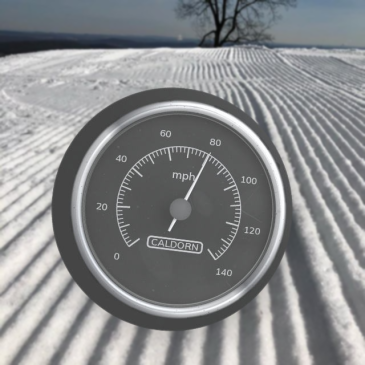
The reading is 80 mph
